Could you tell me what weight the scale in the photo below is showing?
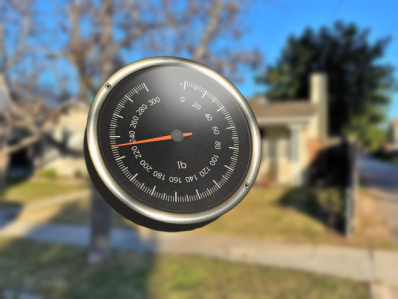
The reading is 230 lb
